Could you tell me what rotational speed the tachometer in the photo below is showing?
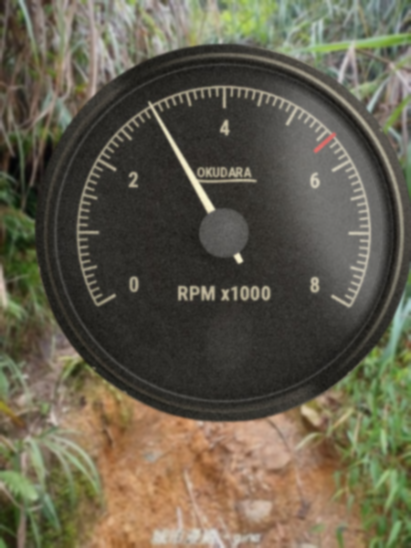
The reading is 3000 rpm
